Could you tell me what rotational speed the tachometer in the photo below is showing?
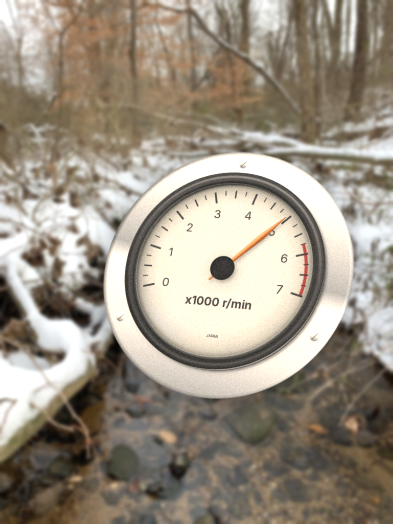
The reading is 5000 rpm
